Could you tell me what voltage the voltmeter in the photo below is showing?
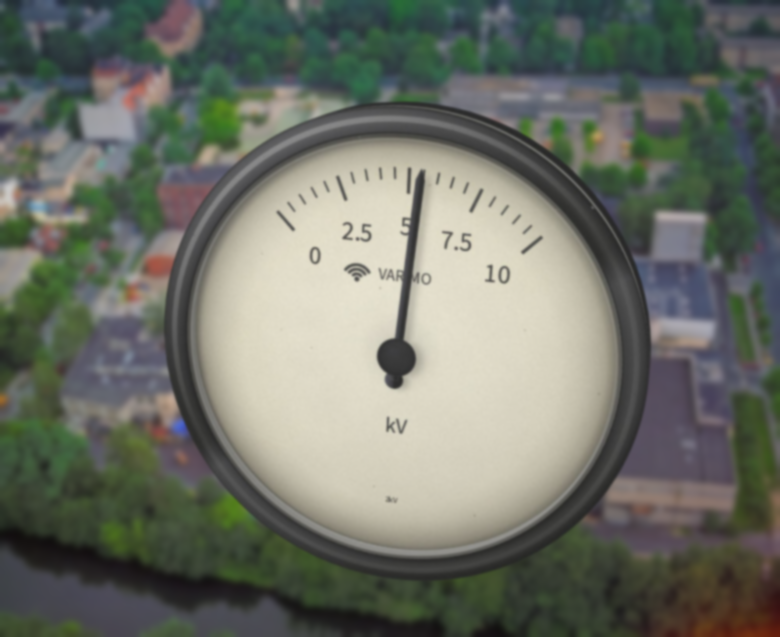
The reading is 5.5 kV
